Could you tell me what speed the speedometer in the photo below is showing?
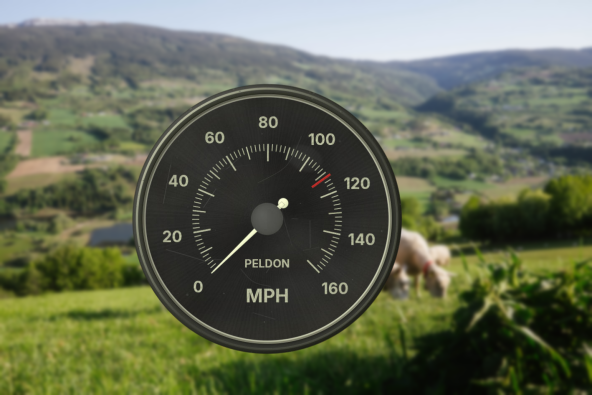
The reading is 0 mph
